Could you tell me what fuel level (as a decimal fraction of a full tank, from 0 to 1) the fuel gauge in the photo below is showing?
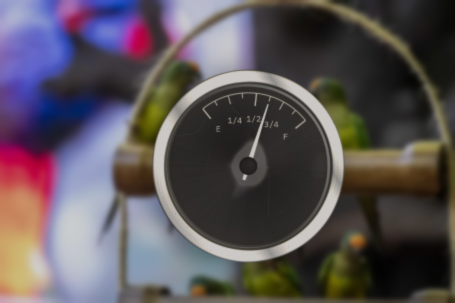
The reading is 0.625
